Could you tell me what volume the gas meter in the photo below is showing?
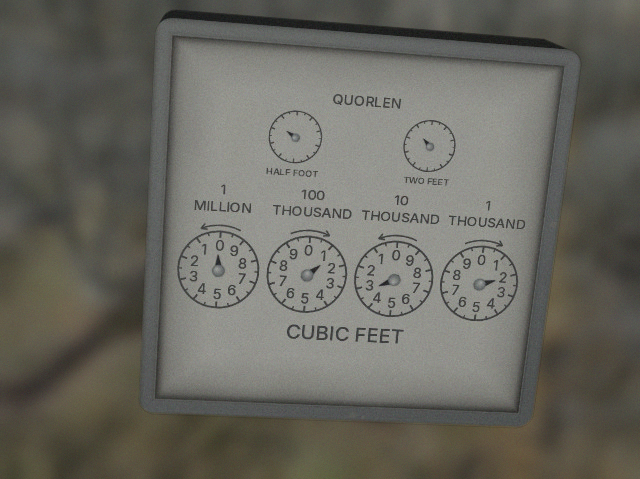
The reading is 13200 ft³
